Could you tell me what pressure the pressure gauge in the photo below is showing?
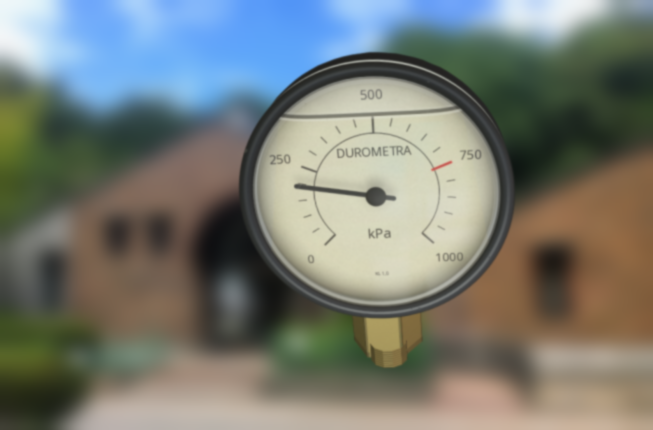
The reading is 200 kPa
